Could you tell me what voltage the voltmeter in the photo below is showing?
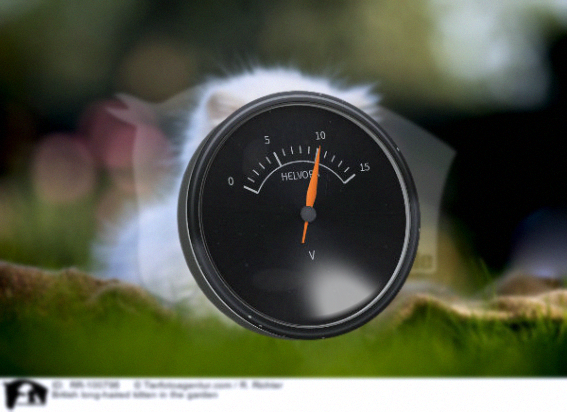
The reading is 10 V
